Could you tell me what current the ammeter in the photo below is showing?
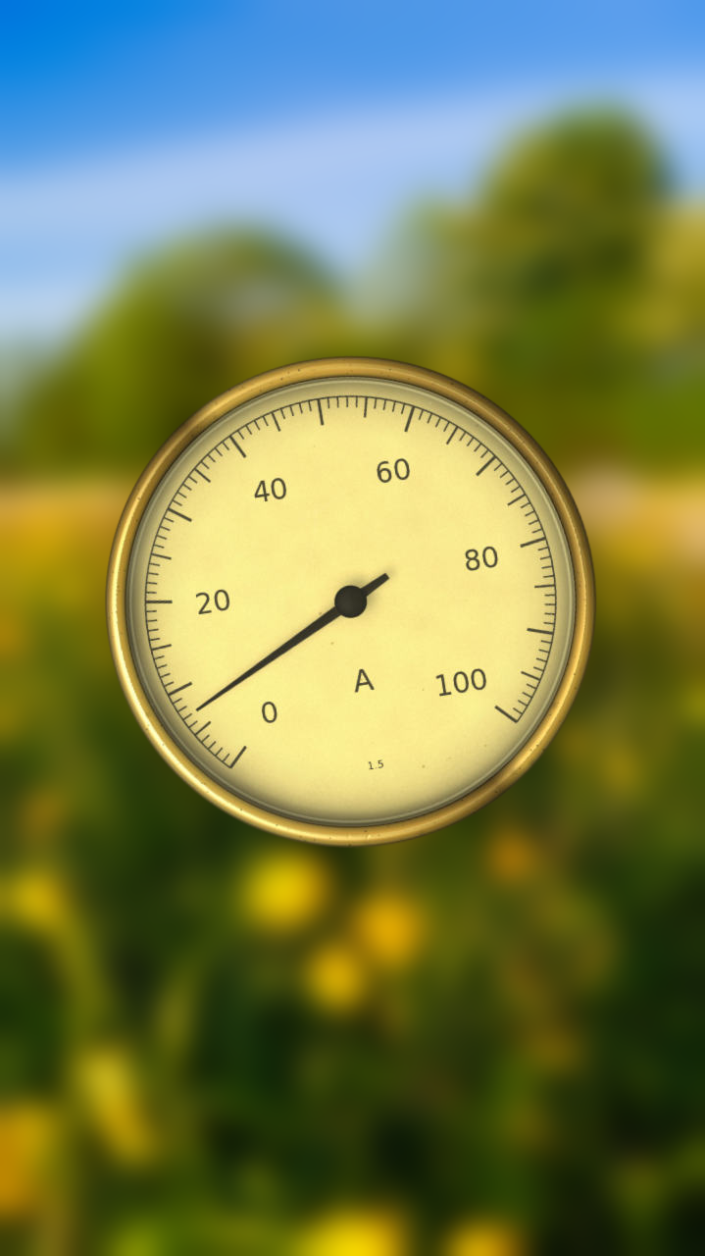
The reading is 7 A
